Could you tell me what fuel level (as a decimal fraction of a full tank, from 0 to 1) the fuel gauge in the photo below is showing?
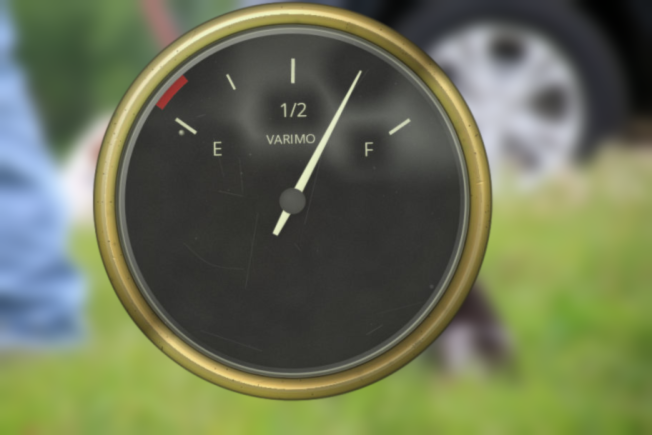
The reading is 0.75
